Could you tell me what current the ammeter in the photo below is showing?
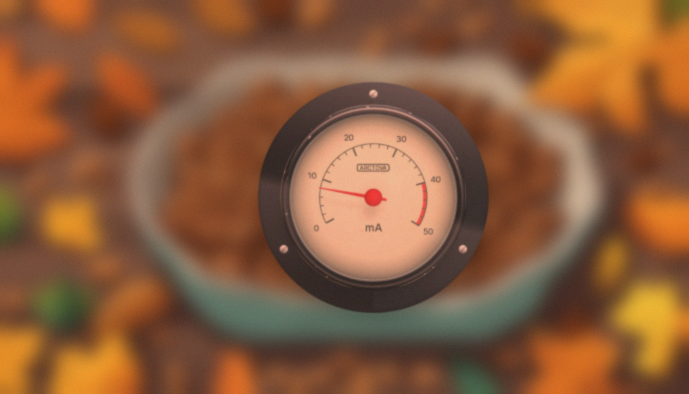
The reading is 8 mA
